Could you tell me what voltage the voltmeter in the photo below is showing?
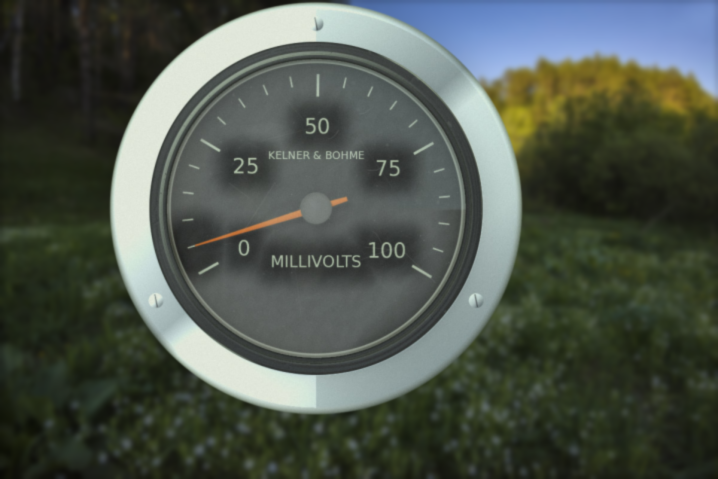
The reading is 5 mV
